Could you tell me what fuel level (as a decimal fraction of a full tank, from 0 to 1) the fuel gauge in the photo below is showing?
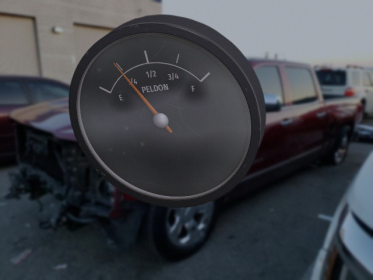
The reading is 0.25
